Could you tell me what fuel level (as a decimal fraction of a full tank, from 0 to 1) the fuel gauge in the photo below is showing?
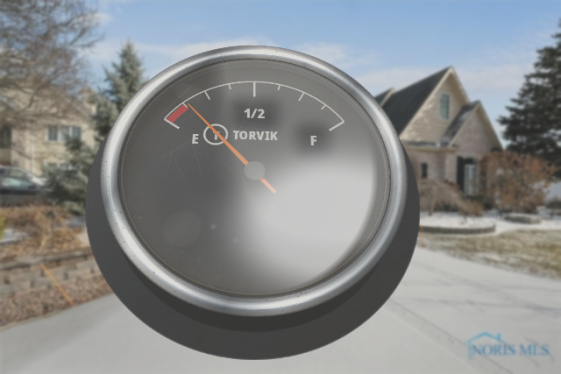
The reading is 0.125
